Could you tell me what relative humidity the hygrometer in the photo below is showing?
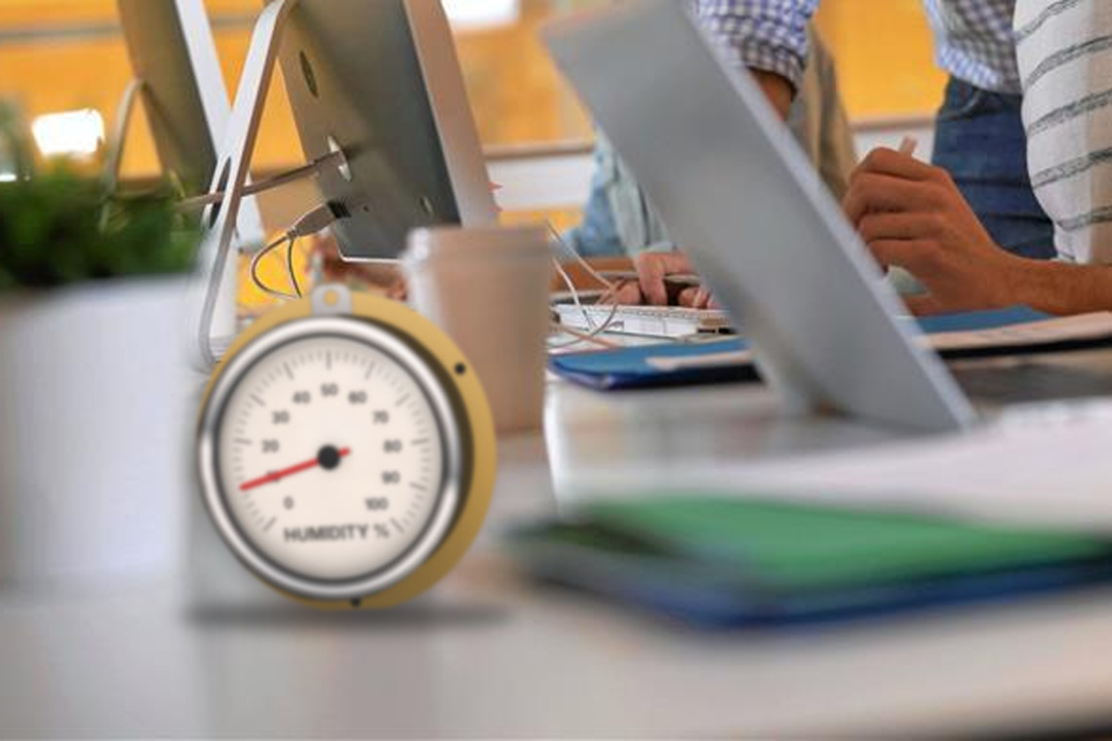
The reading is 10 %
